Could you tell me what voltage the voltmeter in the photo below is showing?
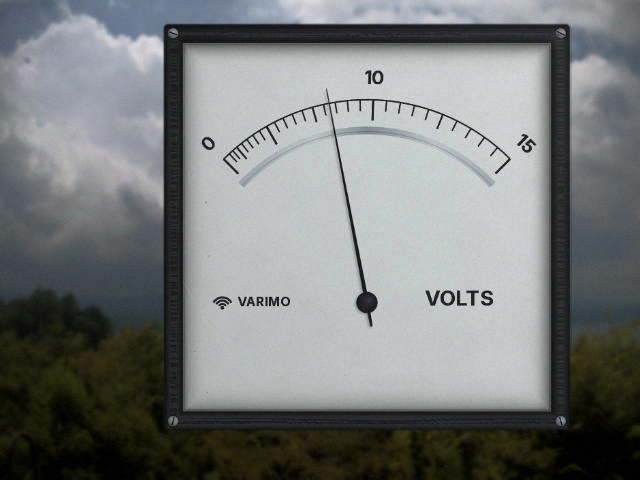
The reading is 8.25 V
